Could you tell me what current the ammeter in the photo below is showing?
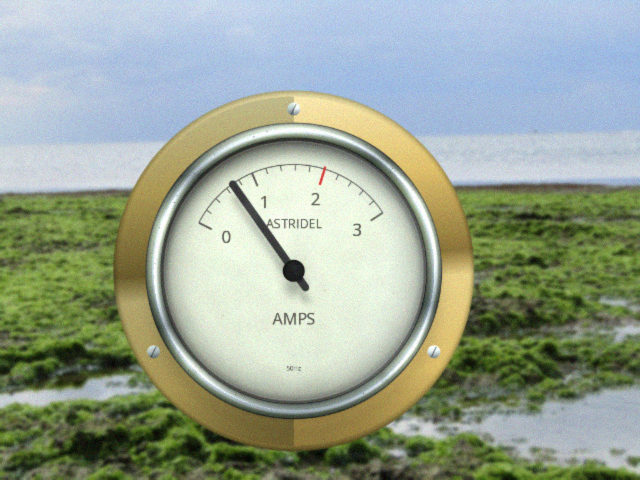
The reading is 0.7 A
